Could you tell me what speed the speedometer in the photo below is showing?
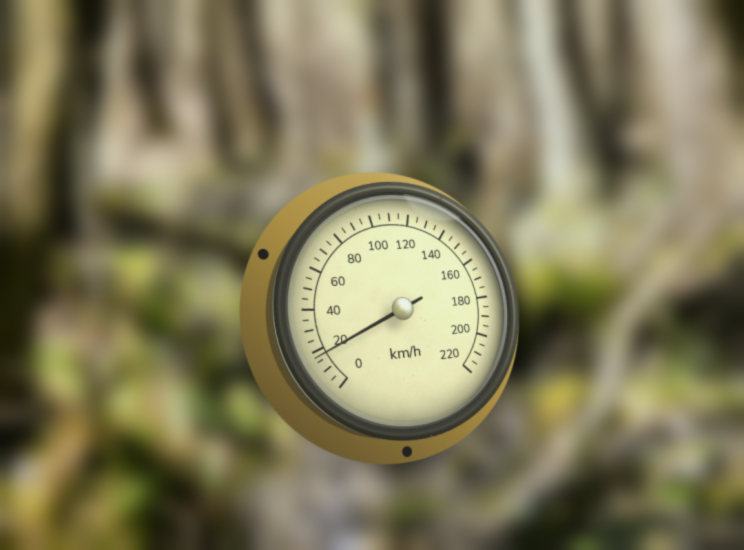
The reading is 17.5 km/h
